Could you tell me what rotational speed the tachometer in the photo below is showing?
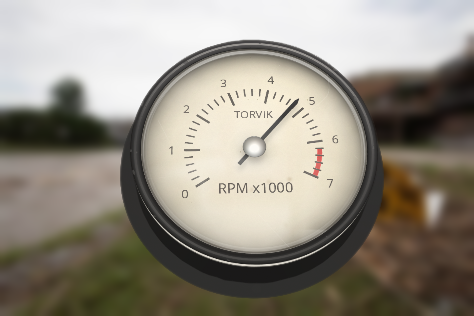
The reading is 4800 rpm
